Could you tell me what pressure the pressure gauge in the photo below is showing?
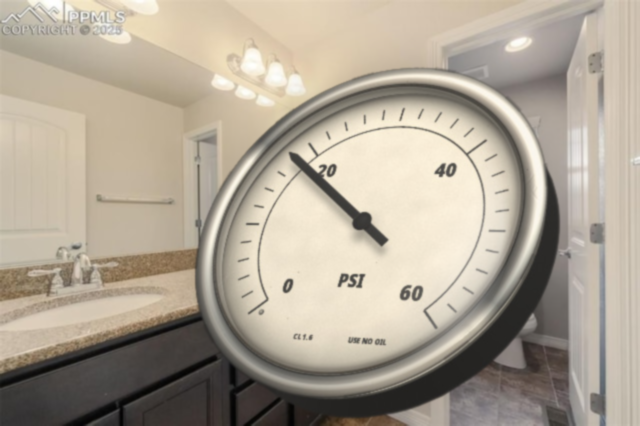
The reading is 18 psi
